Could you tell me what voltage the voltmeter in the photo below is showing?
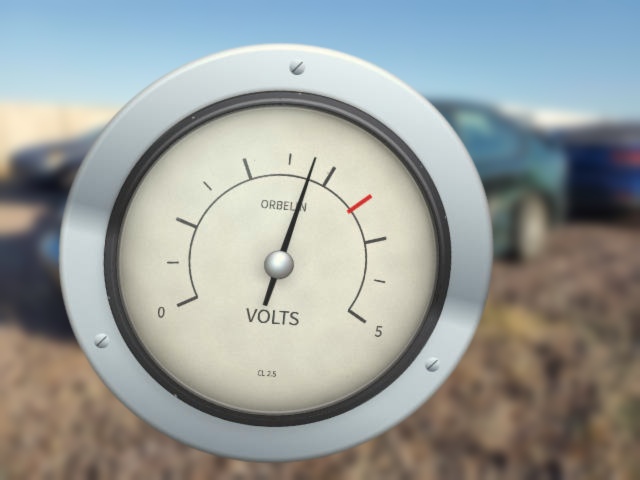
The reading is 2.75 V
